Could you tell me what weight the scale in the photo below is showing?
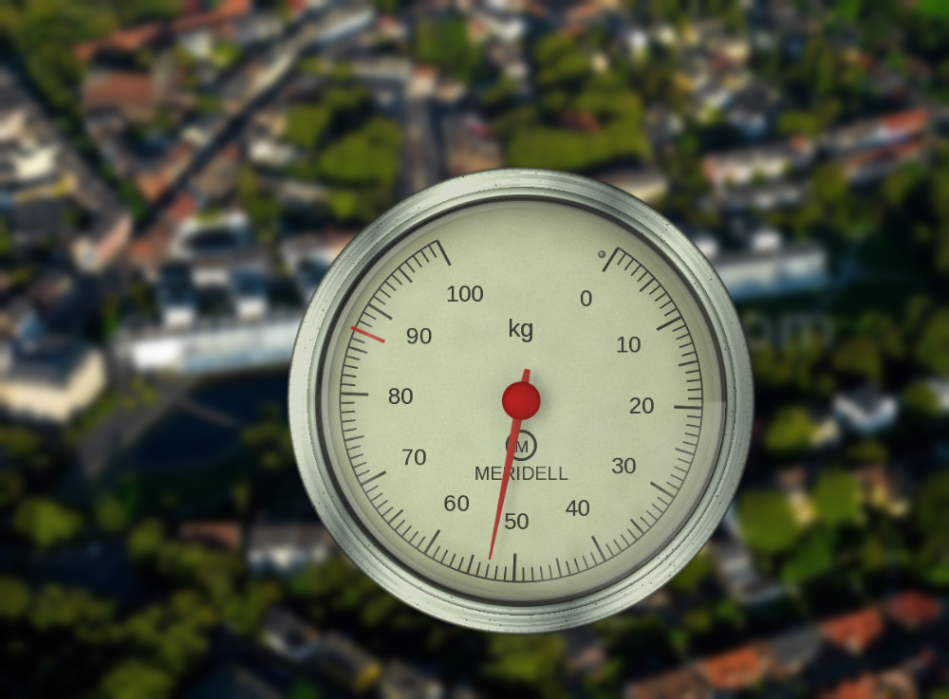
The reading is 53 kg
